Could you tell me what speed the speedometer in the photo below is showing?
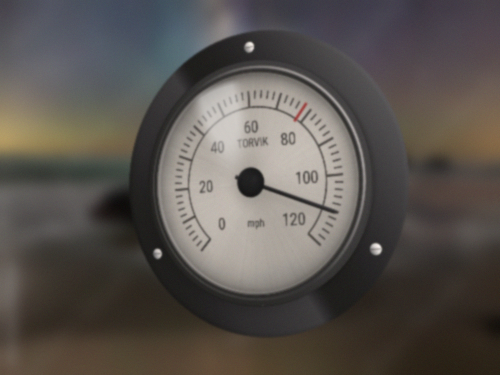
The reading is 110 mph
